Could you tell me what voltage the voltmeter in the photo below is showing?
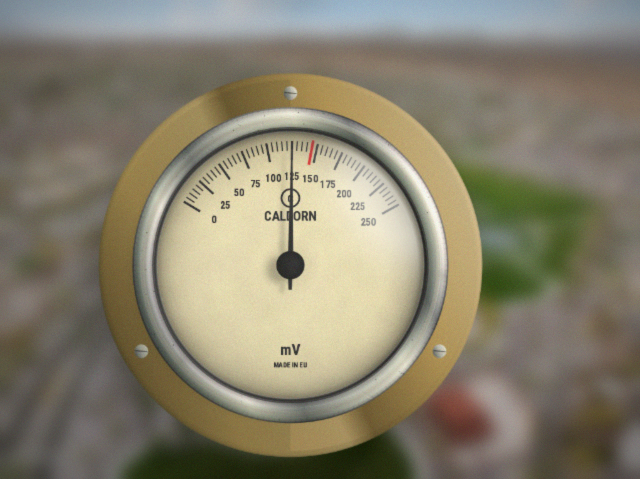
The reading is 125 mV
